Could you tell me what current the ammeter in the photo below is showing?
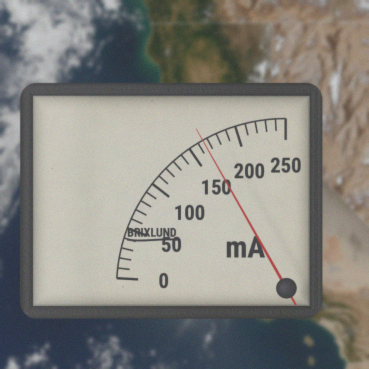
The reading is 165 mA
